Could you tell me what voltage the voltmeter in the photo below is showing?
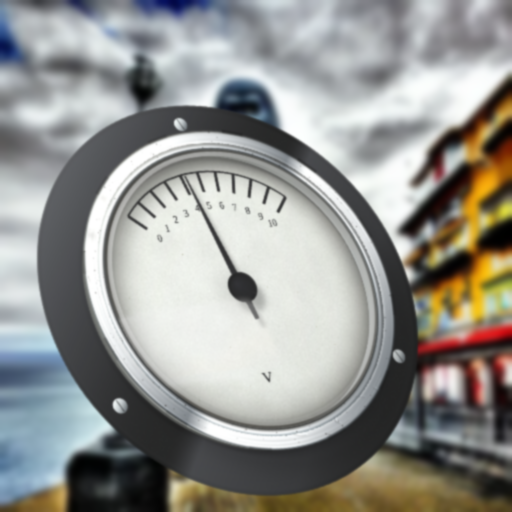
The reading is 4 V
